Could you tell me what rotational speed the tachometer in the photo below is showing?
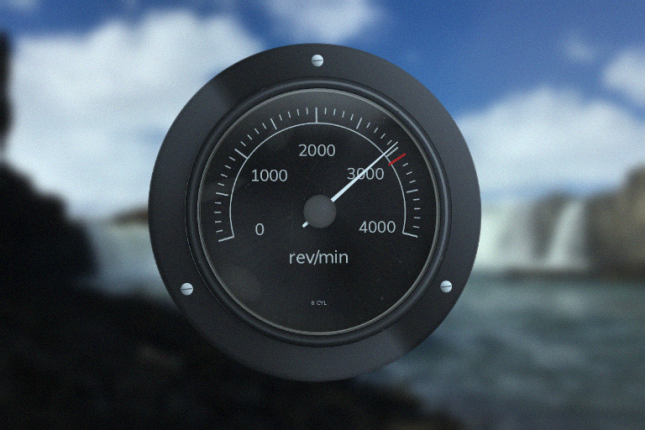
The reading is 2950 rpm
